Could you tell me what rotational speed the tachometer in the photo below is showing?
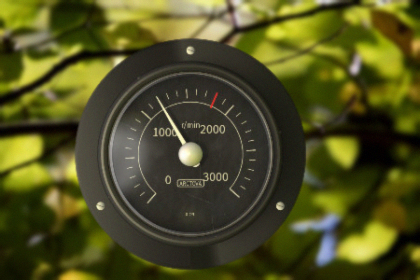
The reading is 1200 rpm
